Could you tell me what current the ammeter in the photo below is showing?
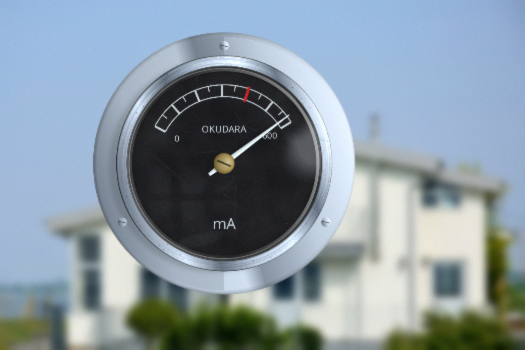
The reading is 575 mA
